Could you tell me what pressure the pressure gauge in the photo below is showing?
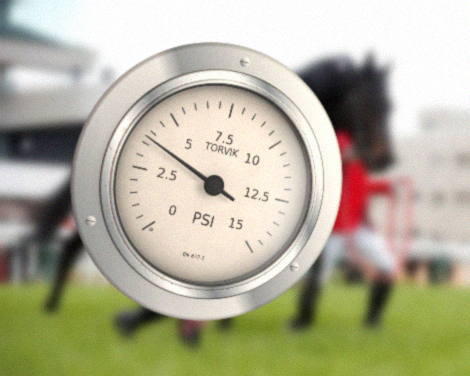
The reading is 3.75 psi
